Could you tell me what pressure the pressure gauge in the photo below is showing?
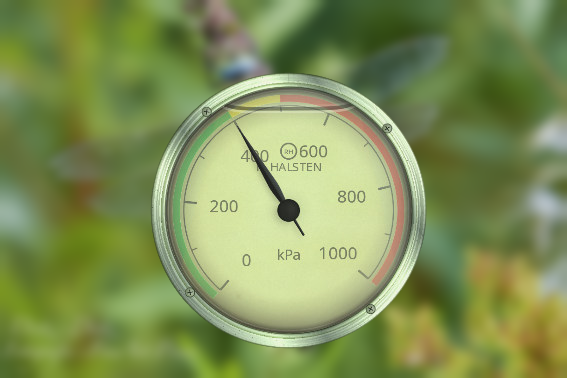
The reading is 400 kPa
